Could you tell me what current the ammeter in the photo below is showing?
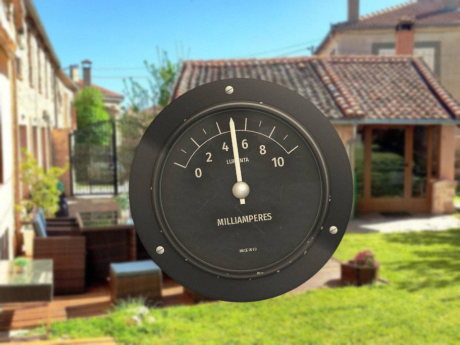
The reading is 5 mA
